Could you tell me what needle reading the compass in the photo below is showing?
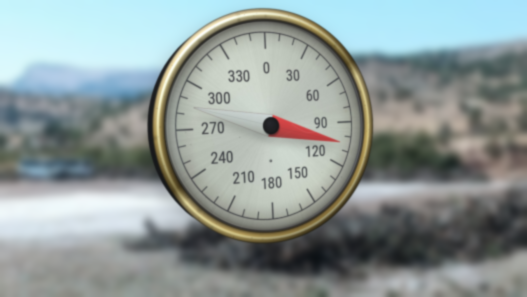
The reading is 105 °
